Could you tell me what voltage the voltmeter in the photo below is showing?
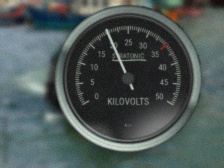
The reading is 20 kV
